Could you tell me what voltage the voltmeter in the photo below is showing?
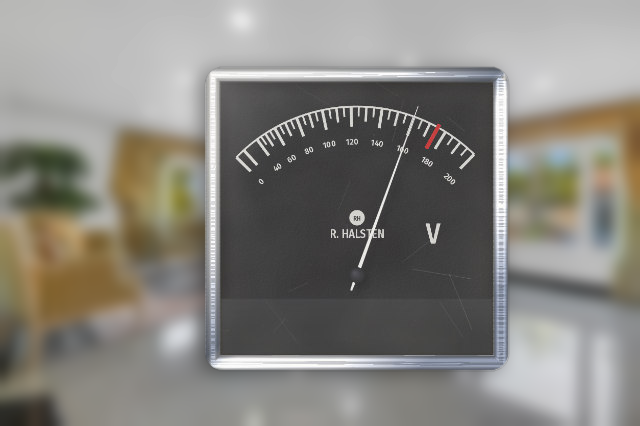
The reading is 160 V
